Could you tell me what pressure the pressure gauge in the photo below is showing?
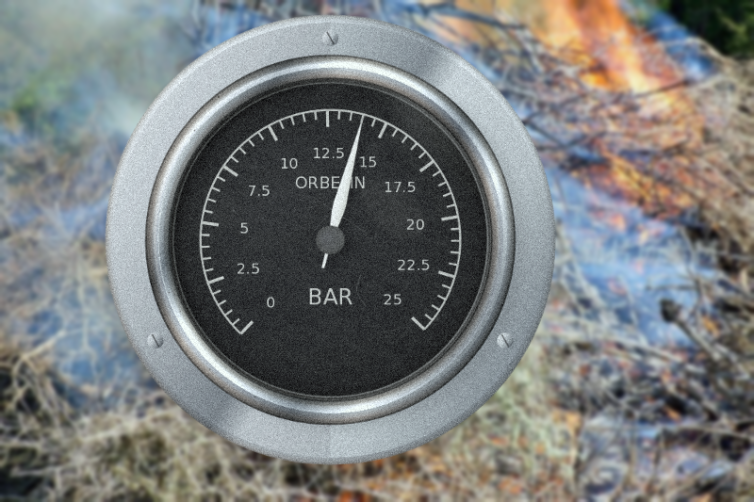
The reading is 14 bar
